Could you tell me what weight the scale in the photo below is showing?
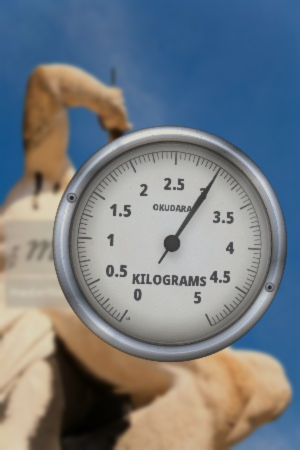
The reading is 3 kg
